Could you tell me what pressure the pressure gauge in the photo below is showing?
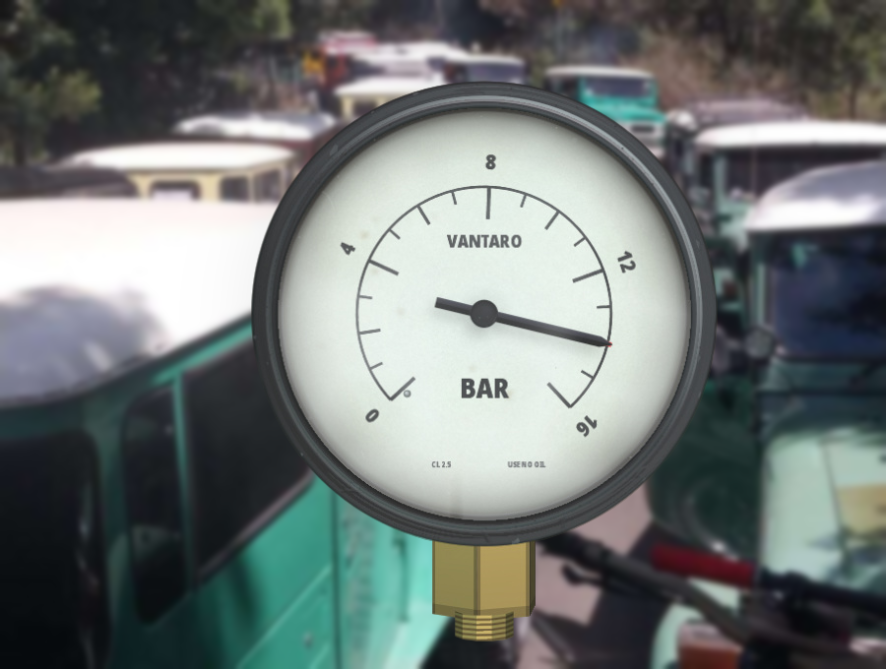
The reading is 14 bar
